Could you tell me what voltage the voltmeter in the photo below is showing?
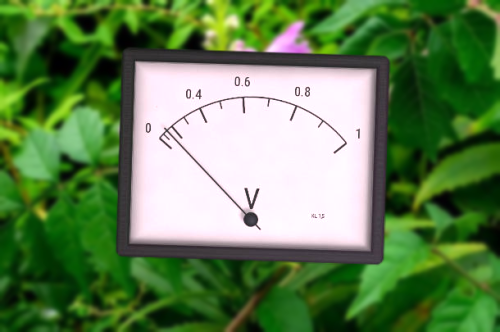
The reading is 0.15 V
